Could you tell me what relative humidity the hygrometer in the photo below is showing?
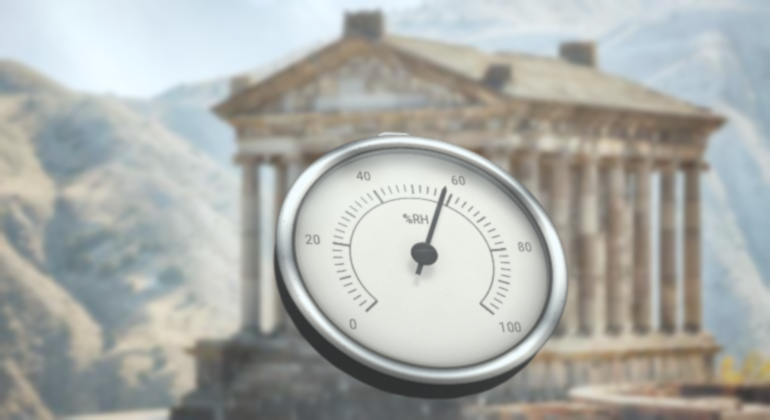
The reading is 58 %
